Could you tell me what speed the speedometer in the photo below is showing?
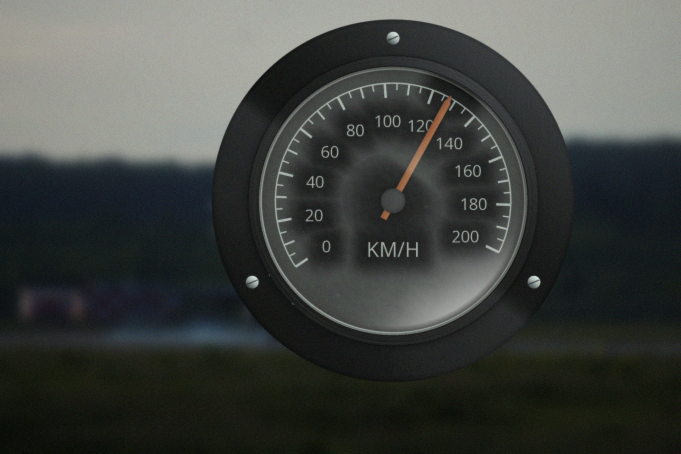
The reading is 127.5 km/h
